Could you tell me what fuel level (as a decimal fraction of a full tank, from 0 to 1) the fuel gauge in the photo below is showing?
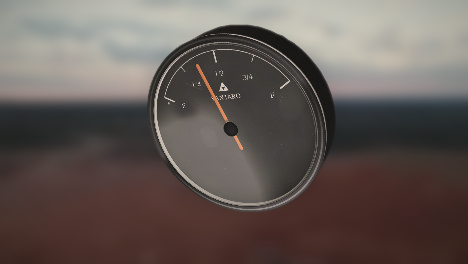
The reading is 0.375
